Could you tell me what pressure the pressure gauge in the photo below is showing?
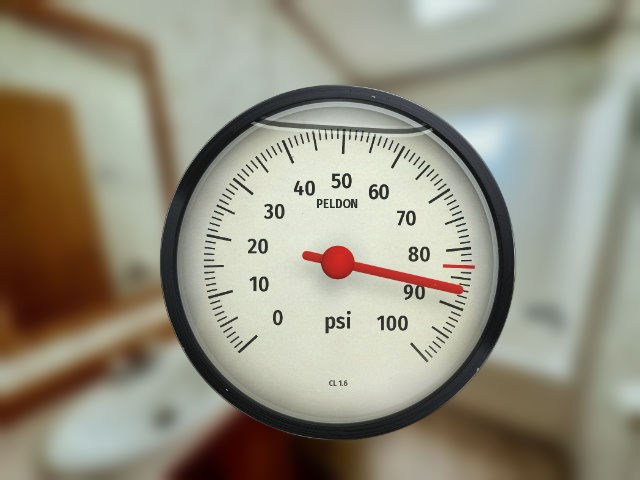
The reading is 87 psi
